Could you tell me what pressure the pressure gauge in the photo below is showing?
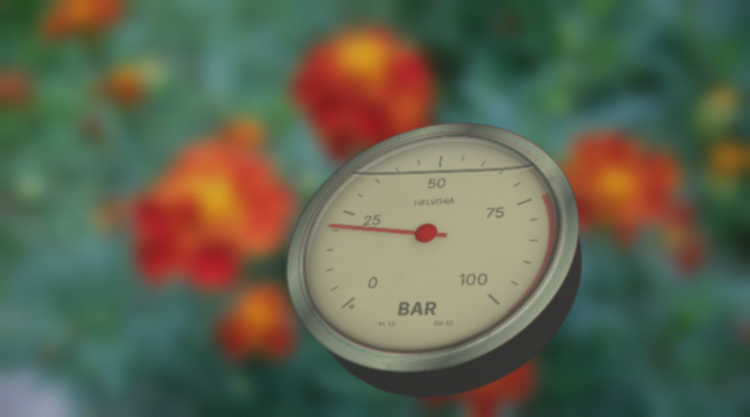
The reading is 20 bar
